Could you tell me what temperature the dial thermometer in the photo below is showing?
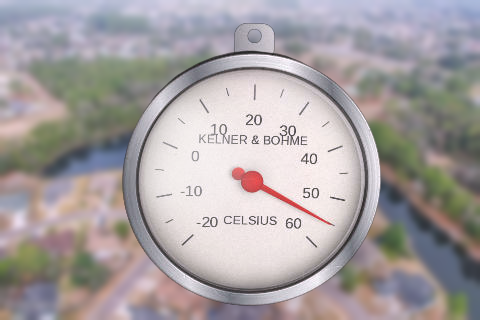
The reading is 55 °C
